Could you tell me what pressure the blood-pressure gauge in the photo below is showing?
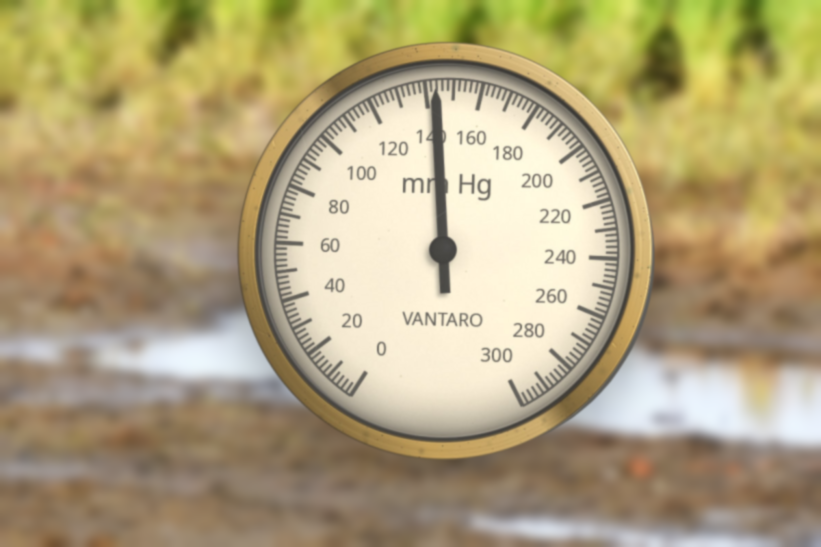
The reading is 144 mmHg
